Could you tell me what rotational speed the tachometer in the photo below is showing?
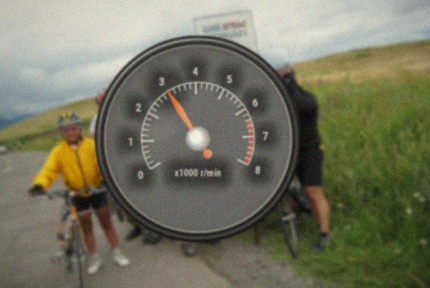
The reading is 3000 rpm
